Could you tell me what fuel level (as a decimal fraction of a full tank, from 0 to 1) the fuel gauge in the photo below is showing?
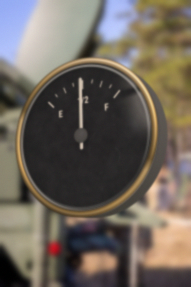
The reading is 0.5
